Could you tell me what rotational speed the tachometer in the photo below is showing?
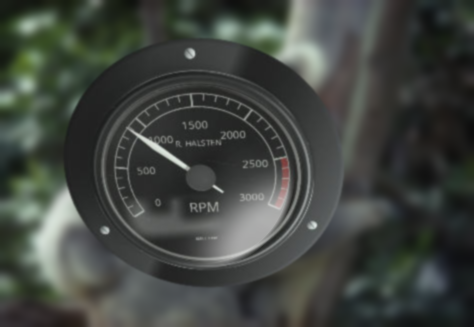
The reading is 900 rpm
